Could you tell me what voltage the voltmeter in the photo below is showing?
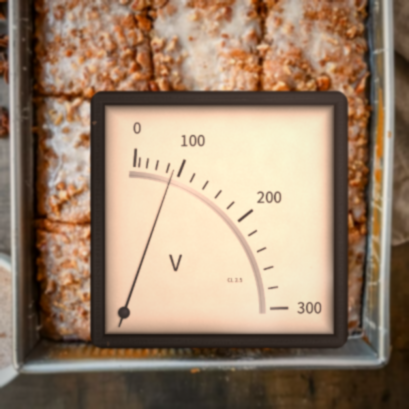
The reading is 90 V
